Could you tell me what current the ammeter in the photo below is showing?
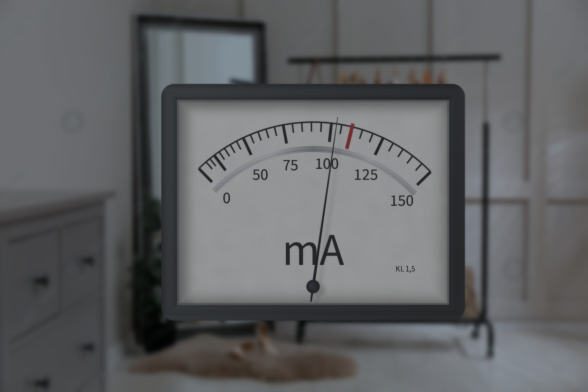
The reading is 102.5 mA
